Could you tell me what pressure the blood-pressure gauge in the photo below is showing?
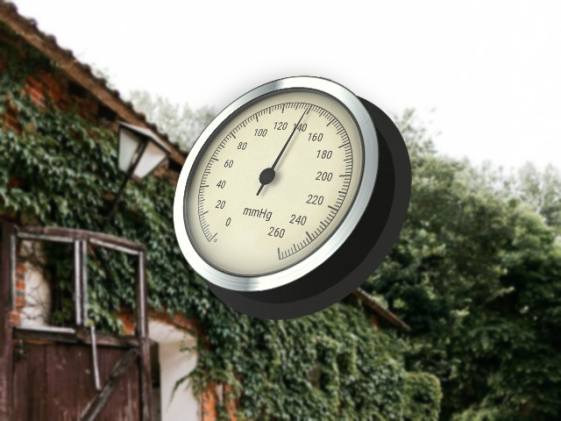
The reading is 140 mmHg
